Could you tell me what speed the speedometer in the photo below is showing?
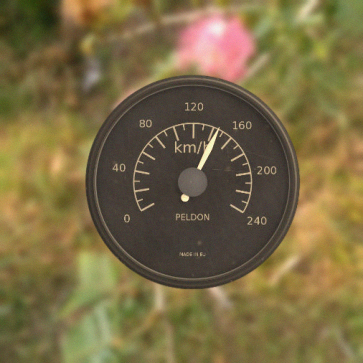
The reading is 145 km/h
